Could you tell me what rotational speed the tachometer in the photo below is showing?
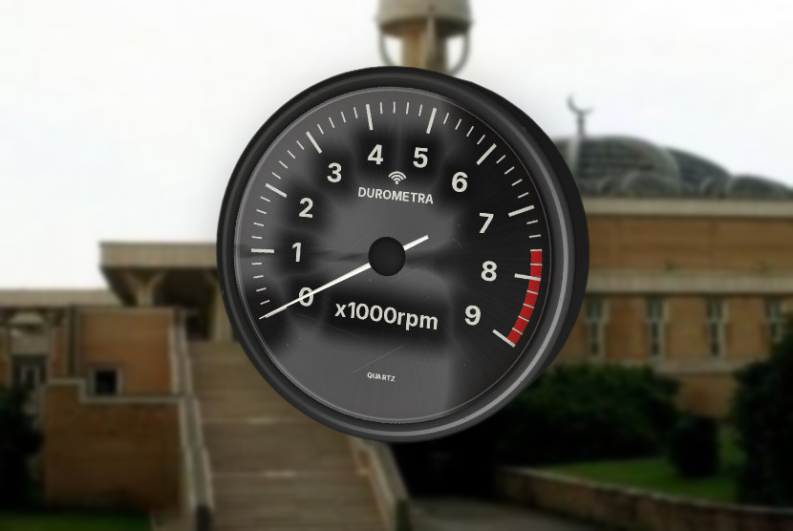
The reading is 0 rpm
